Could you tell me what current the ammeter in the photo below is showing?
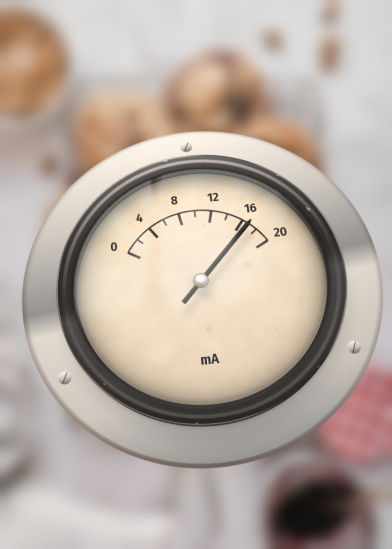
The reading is 17 mA
